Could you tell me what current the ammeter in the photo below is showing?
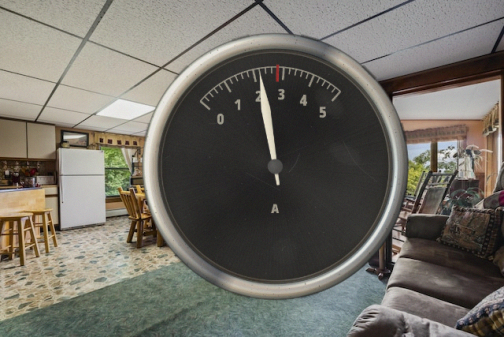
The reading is 2.2 A
